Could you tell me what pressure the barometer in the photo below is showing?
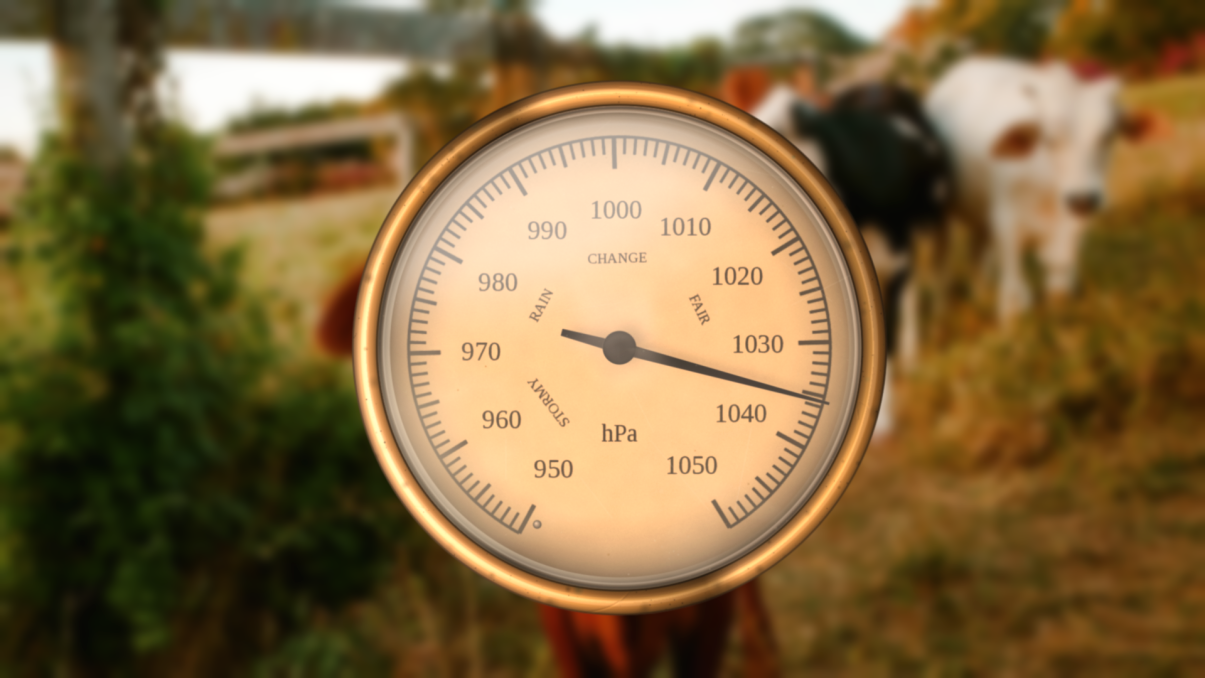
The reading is 1035.5 hPa
